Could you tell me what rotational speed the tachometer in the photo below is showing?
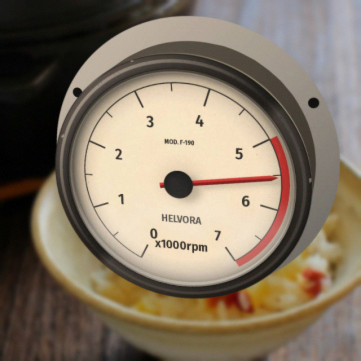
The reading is 5500 rpm
